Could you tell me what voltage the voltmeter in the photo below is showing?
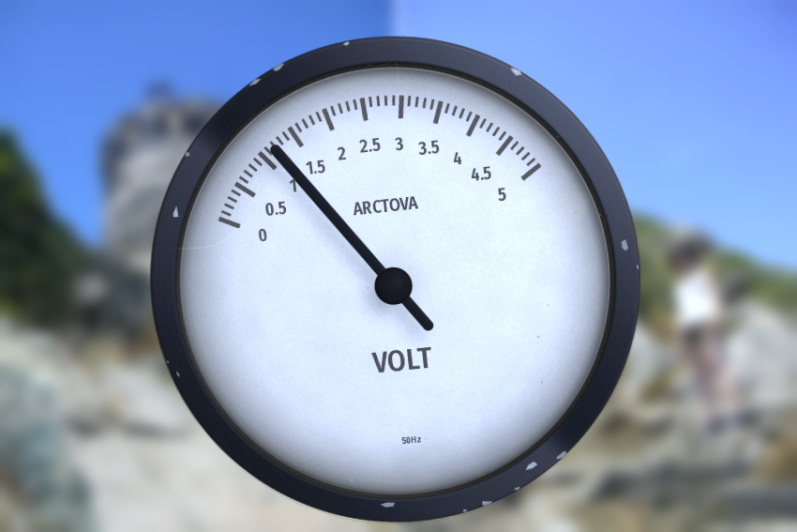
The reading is 1.2 V
